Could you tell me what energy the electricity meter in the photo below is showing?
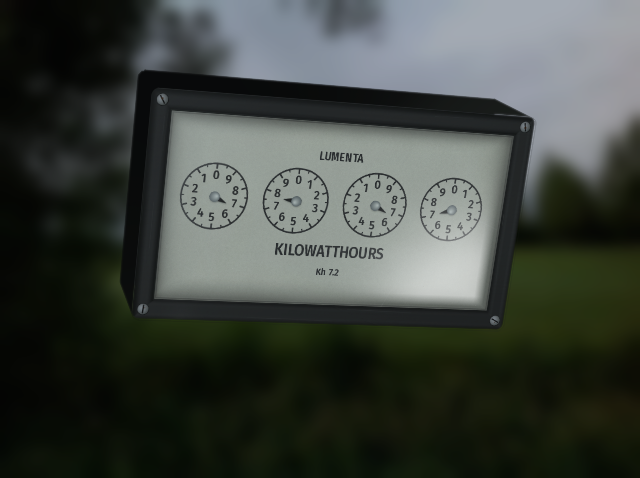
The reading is 6767 kWh
